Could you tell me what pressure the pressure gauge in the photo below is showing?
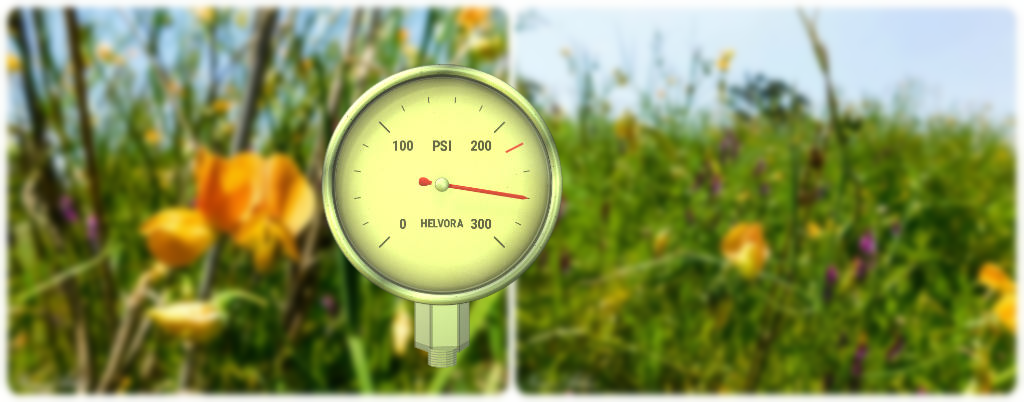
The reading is 260 psi
